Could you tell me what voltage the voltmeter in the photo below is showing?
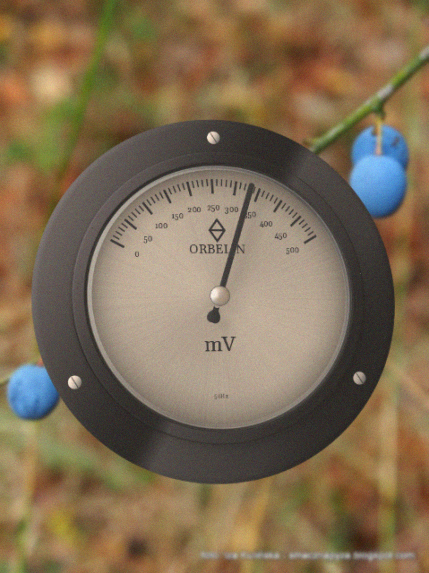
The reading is 330 mV
